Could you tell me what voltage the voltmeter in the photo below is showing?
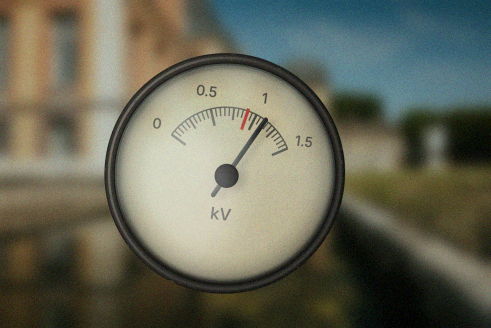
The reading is 1.1 kV
